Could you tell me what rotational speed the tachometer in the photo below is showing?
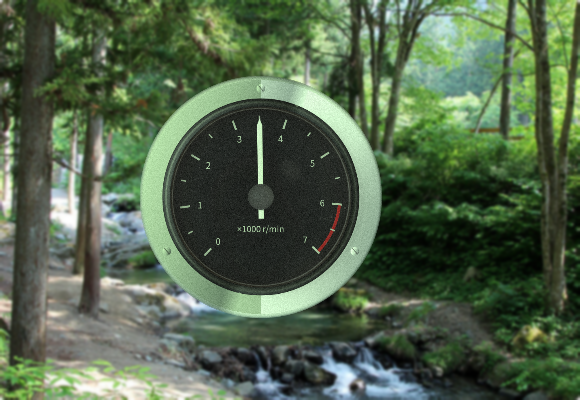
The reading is 3500 rpm
